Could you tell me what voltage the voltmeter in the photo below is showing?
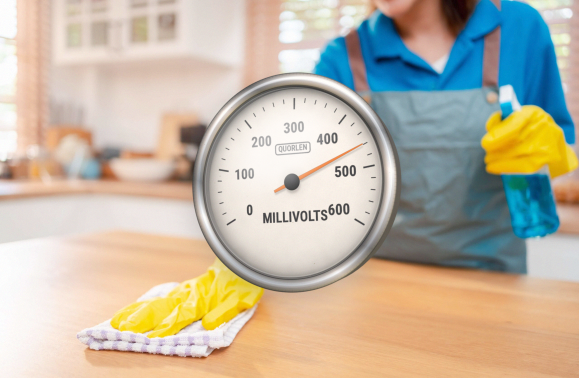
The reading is 460 mV
